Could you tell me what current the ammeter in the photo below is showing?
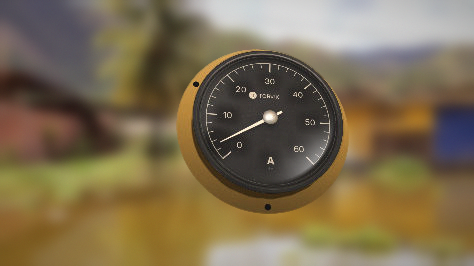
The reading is 3 A
